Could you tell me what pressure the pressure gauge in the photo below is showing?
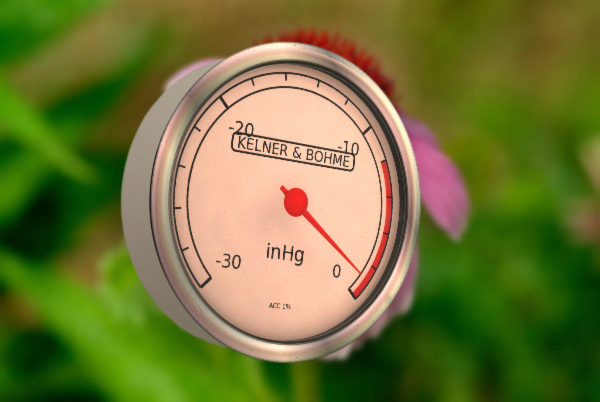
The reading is -1 inHg
